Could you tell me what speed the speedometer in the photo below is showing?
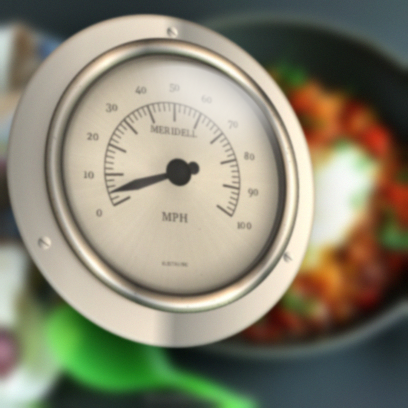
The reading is 4 mph
